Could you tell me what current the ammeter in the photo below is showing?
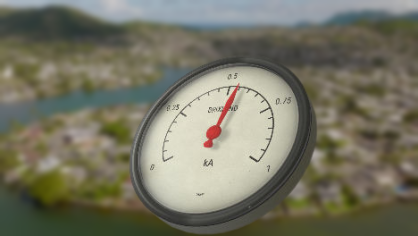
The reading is 0.55 kA
